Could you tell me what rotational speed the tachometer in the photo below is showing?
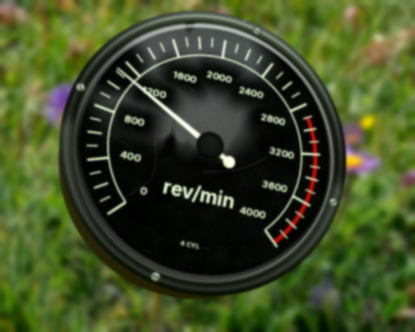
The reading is 1100 rpm
